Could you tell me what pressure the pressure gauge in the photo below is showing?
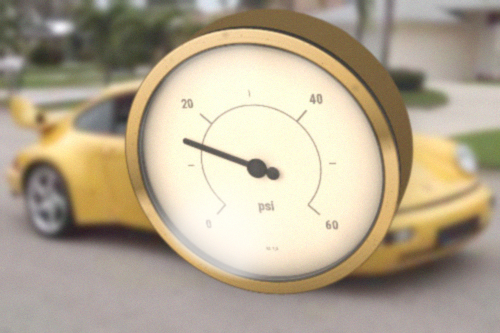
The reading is 15 psi
